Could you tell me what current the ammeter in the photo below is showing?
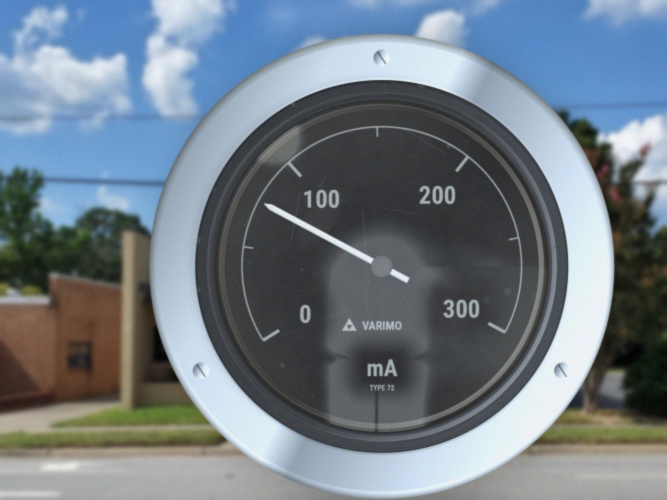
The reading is 75 mA
